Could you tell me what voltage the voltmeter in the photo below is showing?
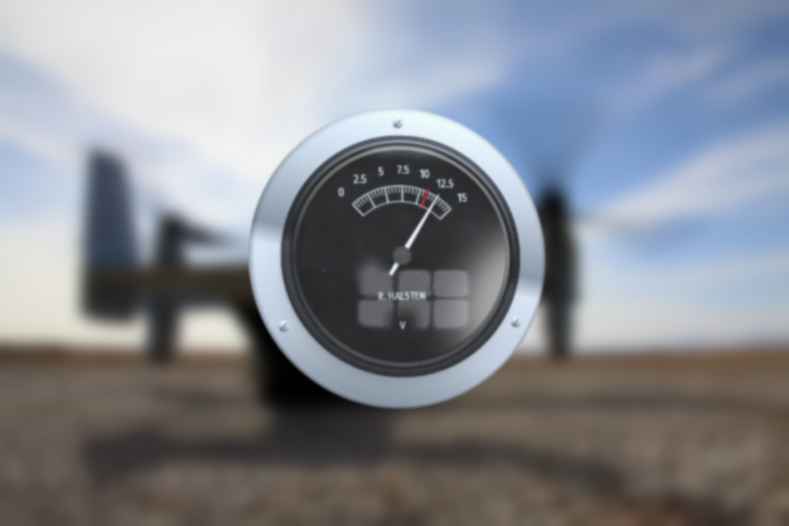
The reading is 12.5 V
